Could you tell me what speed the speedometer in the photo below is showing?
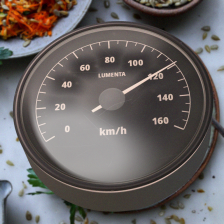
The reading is 120 km/h
